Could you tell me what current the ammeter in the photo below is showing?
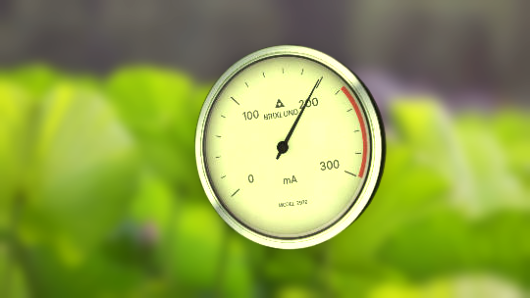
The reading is 200 mA
